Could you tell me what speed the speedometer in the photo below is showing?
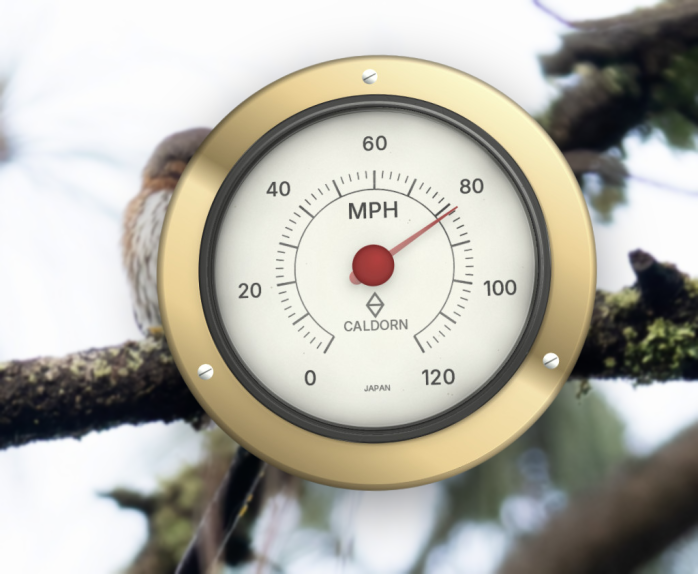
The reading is 82 mph
